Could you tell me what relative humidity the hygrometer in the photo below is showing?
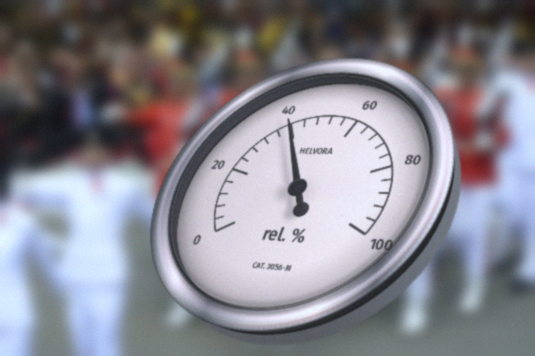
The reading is 40 %
